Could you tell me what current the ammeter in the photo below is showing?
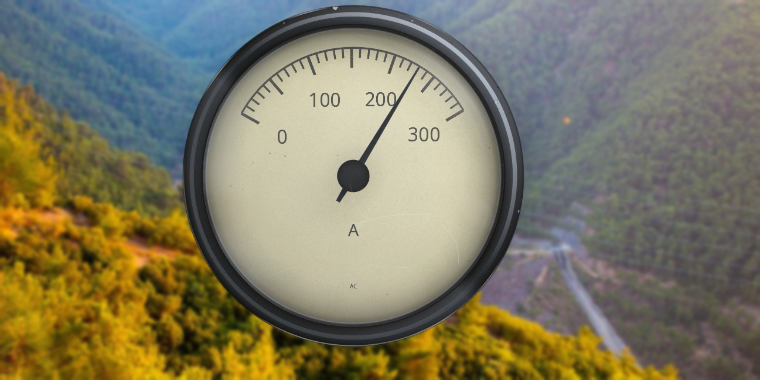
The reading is 230 A
